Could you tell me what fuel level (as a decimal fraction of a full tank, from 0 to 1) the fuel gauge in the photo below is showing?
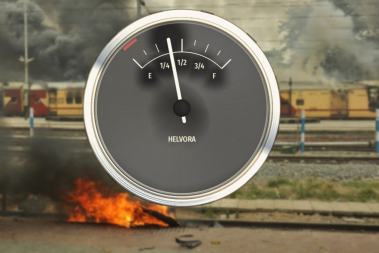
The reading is 0.375
